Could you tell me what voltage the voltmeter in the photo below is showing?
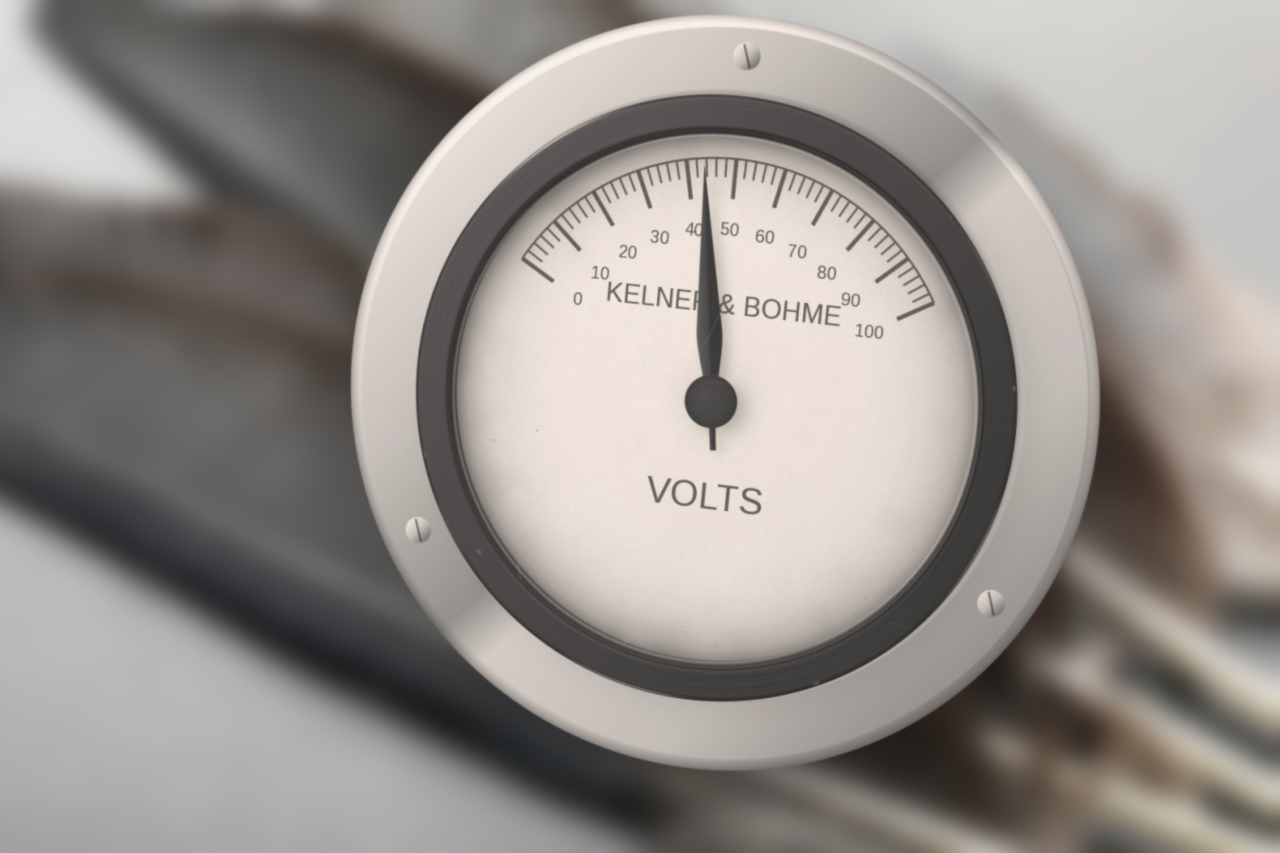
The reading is 44 V
